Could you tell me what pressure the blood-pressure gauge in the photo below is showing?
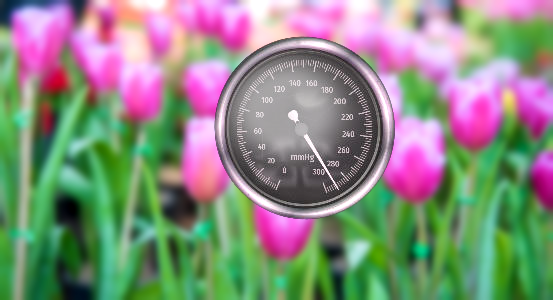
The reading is 290 mmHg
